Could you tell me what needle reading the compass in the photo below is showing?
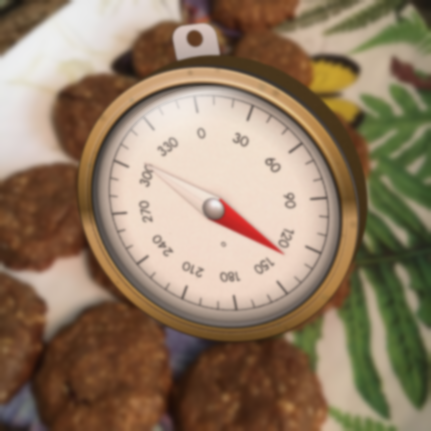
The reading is 130 °
